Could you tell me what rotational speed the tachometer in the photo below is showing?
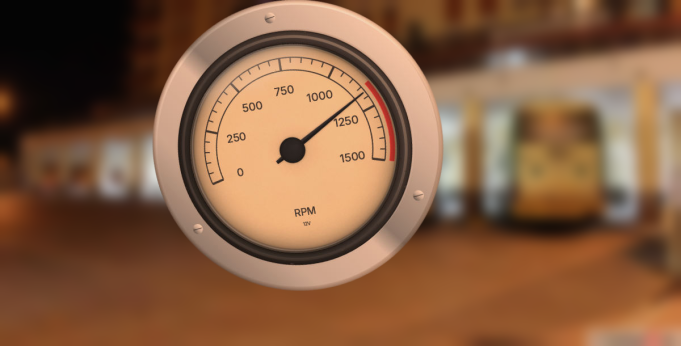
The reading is 1175 rpm
